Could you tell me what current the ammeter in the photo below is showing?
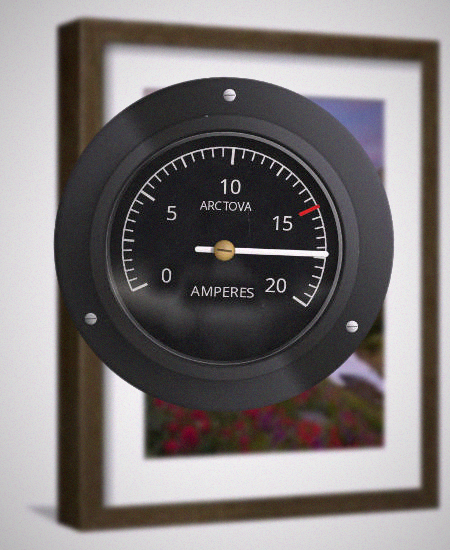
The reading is 17.25 A
